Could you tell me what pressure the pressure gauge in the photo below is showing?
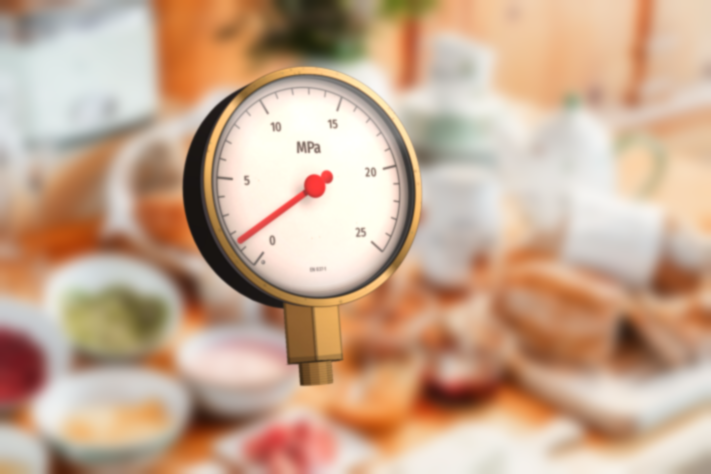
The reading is 1.5 MPa
